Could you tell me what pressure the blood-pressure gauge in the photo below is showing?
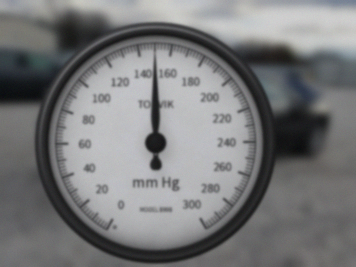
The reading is 150 mmHg
